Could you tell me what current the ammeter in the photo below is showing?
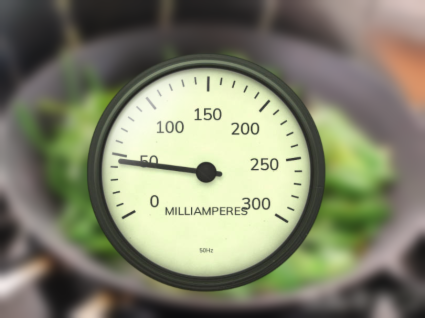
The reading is 45 mA
